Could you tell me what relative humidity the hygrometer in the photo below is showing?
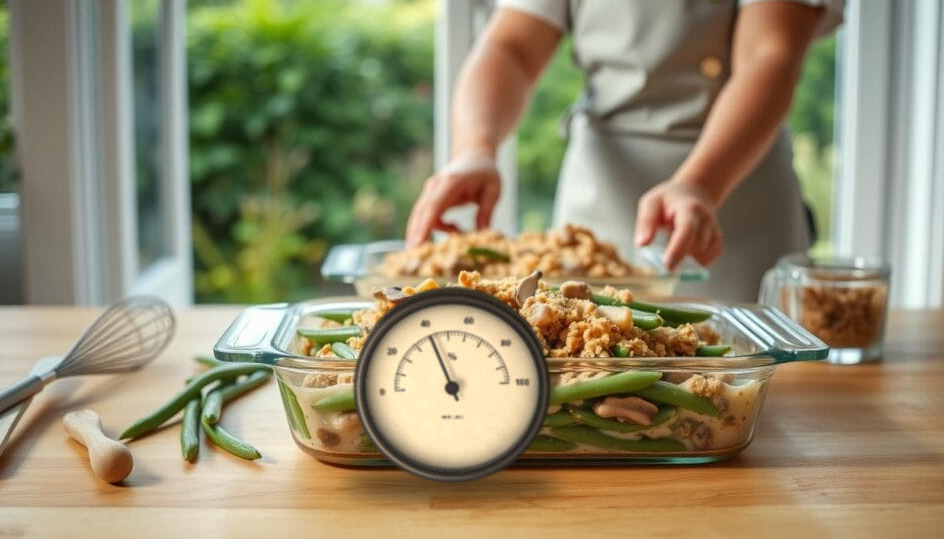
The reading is 40 %
